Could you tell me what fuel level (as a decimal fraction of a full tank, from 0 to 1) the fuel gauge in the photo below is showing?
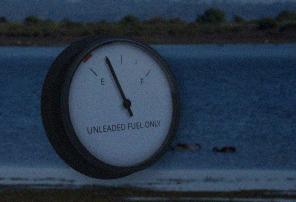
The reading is 0.25
